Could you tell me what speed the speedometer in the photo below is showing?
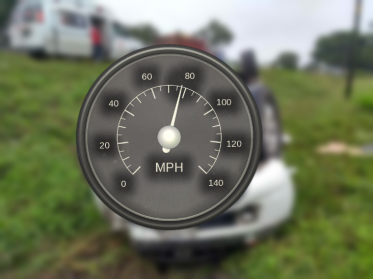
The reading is 77.5 mph
